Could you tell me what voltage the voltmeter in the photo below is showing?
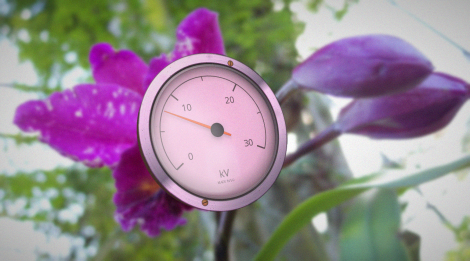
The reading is 7.5 kV
